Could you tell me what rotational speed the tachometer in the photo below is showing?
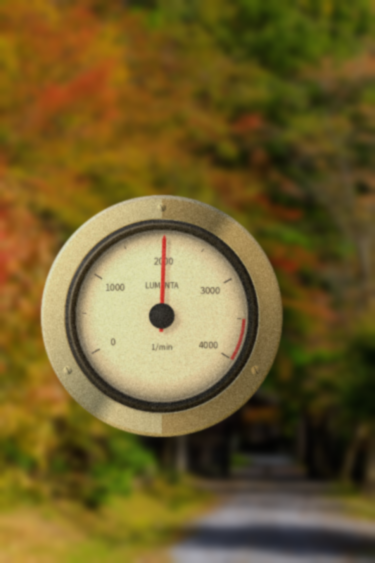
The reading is 2000 rpm
